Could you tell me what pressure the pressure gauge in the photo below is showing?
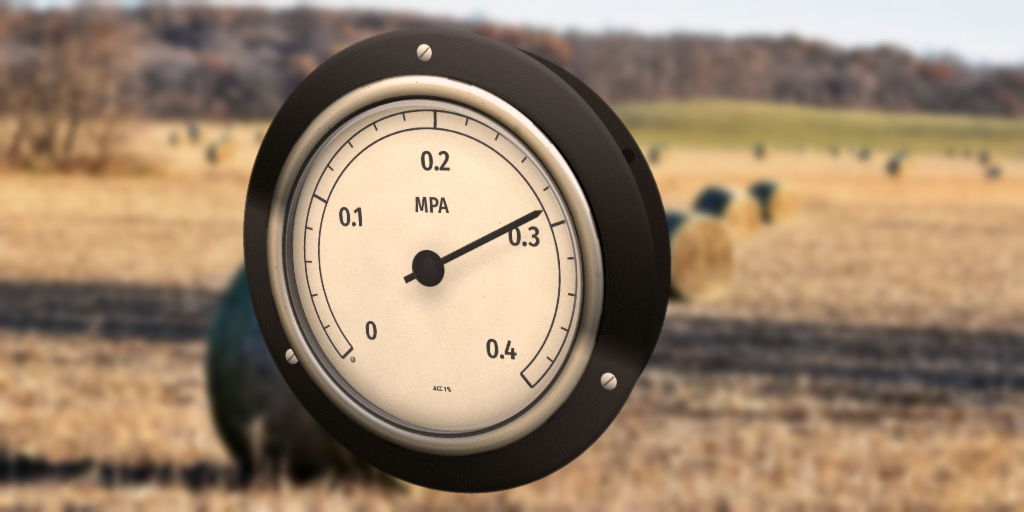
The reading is 0.29 MPa
